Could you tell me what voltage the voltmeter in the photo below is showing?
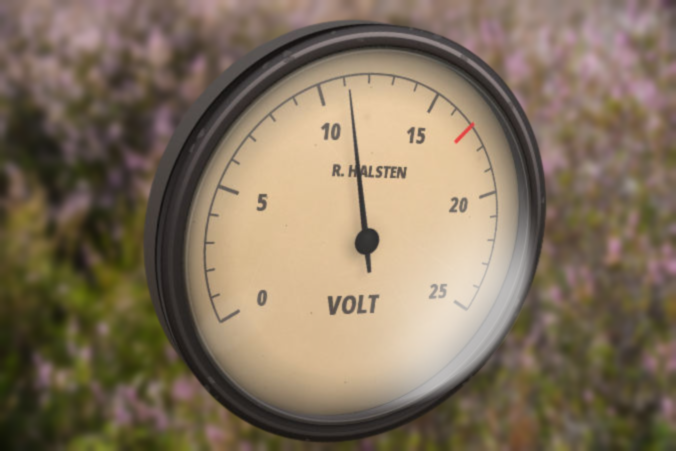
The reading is 11 V
